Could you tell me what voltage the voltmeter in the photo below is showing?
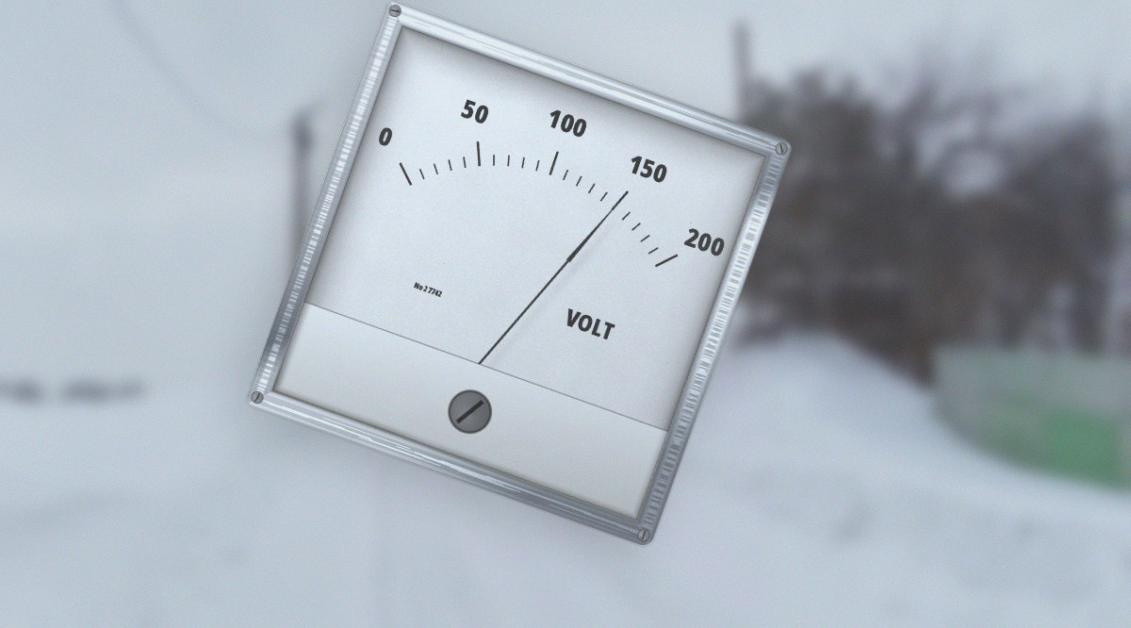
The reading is 150 V
